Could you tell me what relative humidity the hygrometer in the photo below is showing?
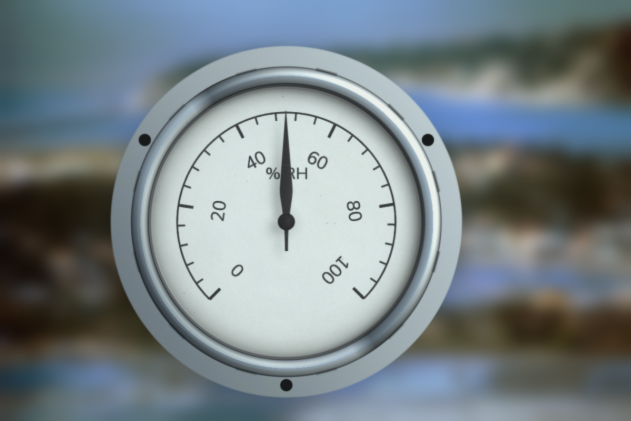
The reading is 50 %
